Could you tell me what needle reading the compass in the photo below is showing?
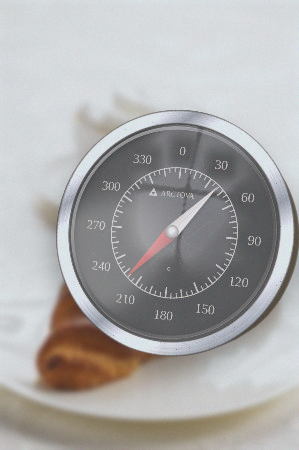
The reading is 220 °
